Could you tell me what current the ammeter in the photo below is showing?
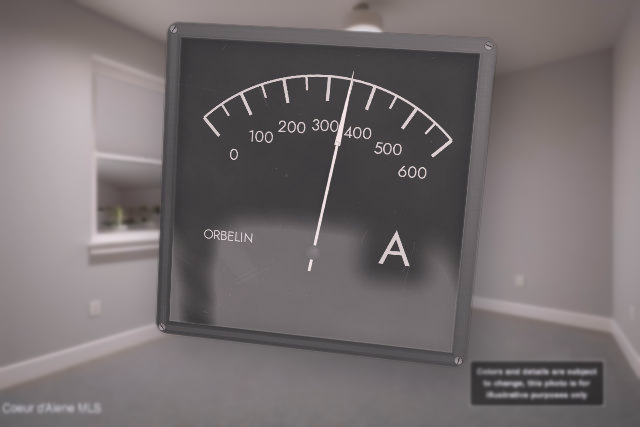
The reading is 350 A
